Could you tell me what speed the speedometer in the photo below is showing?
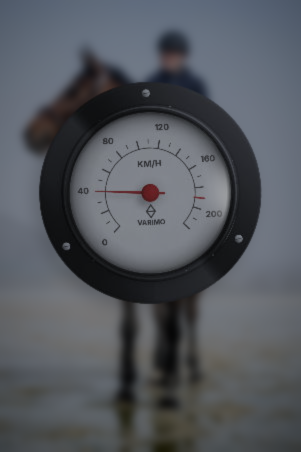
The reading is 40 km/h
